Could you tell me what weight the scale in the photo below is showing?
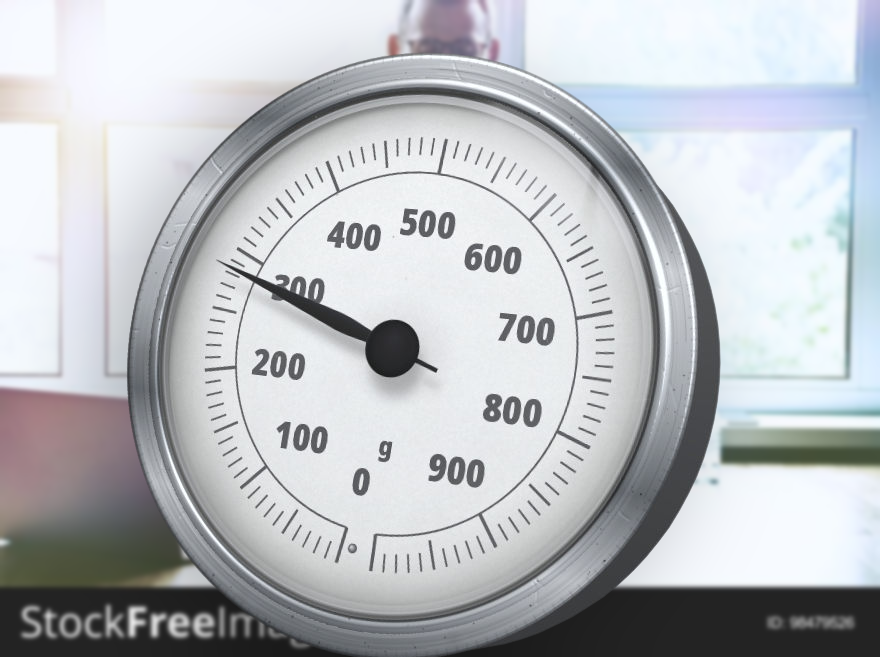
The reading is 285 g
